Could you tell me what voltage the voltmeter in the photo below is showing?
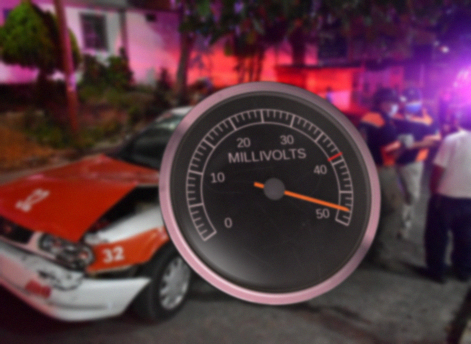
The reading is 48 mV
